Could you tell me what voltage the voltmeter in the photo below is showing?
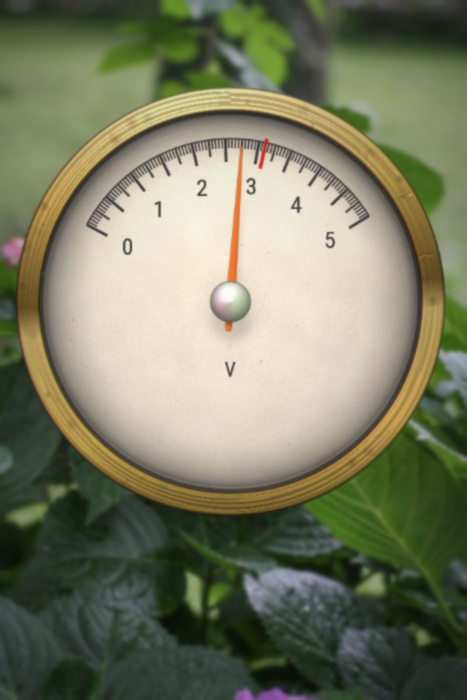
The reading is 2.75 V
